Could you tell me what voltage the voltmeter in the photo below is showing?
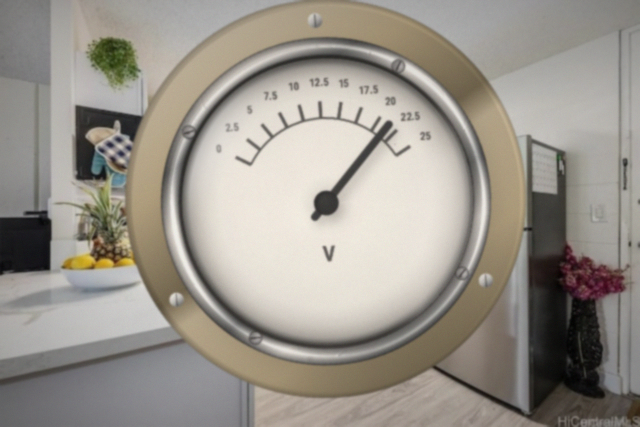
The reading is 21.25 V
